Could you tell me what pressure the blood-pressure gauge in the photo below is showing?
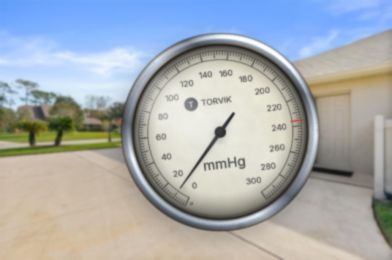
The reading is 10 mmHg
